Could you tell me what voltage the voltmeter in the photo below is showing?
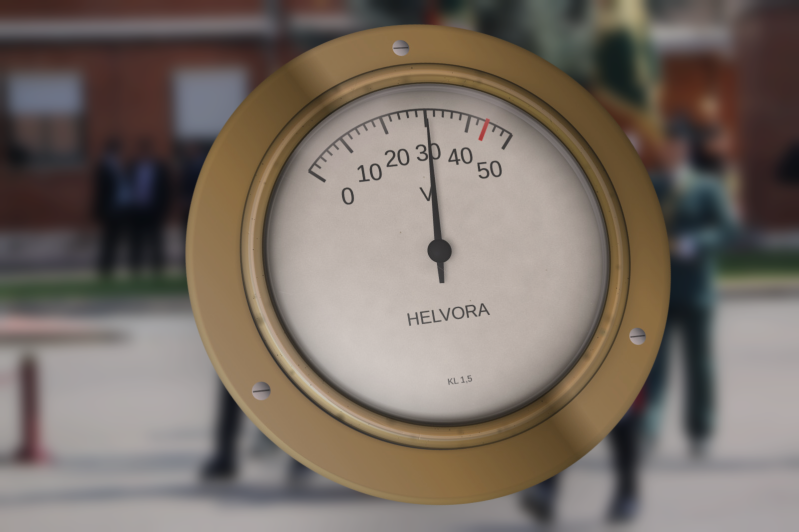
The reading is 30 V
